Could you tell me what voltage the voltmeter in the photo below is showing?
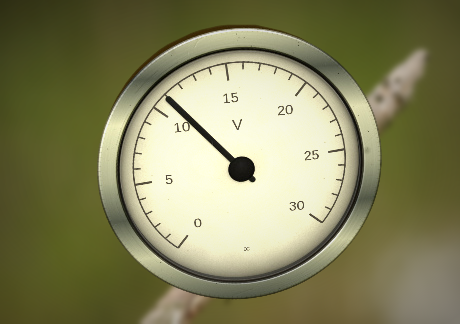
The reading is 11 V
